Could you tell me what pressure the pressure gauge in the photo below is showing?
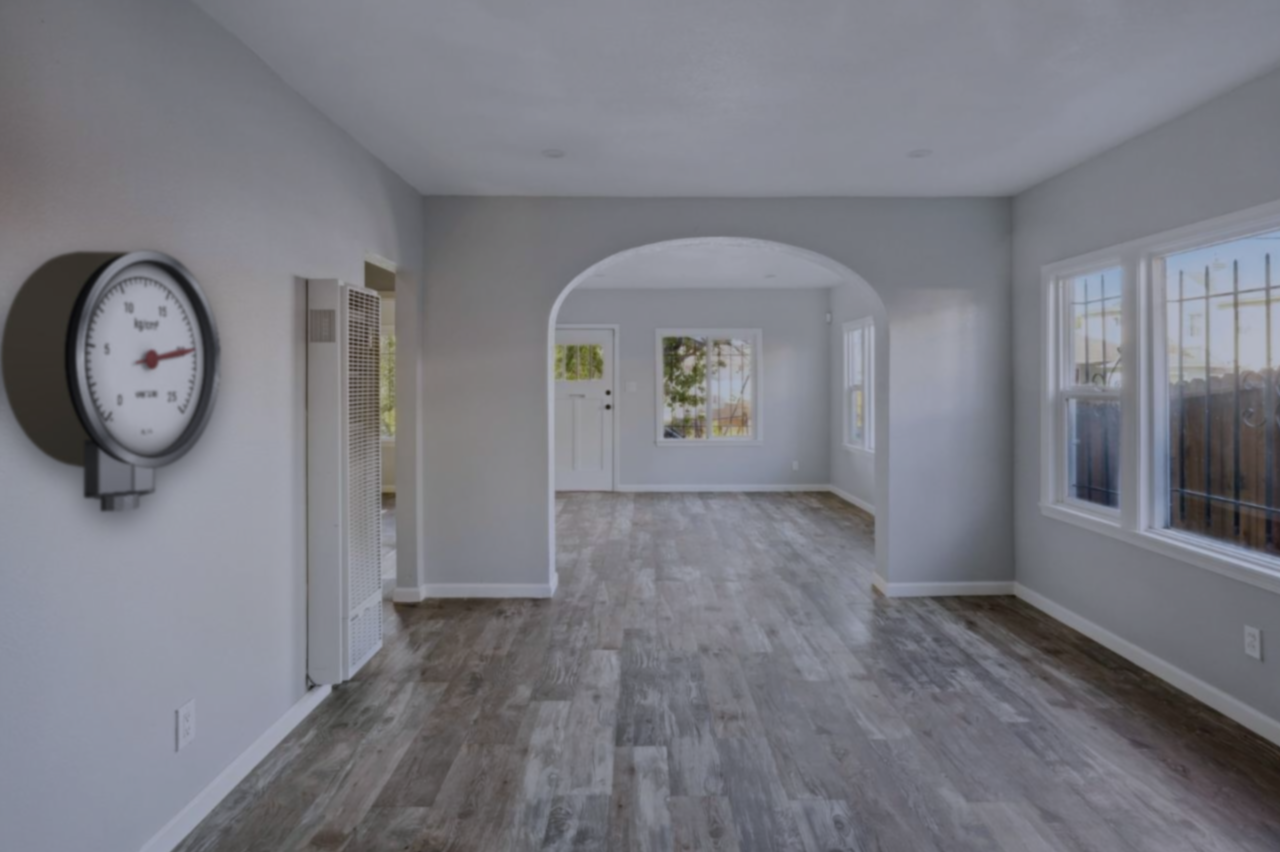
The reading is 20 kg/cm²
